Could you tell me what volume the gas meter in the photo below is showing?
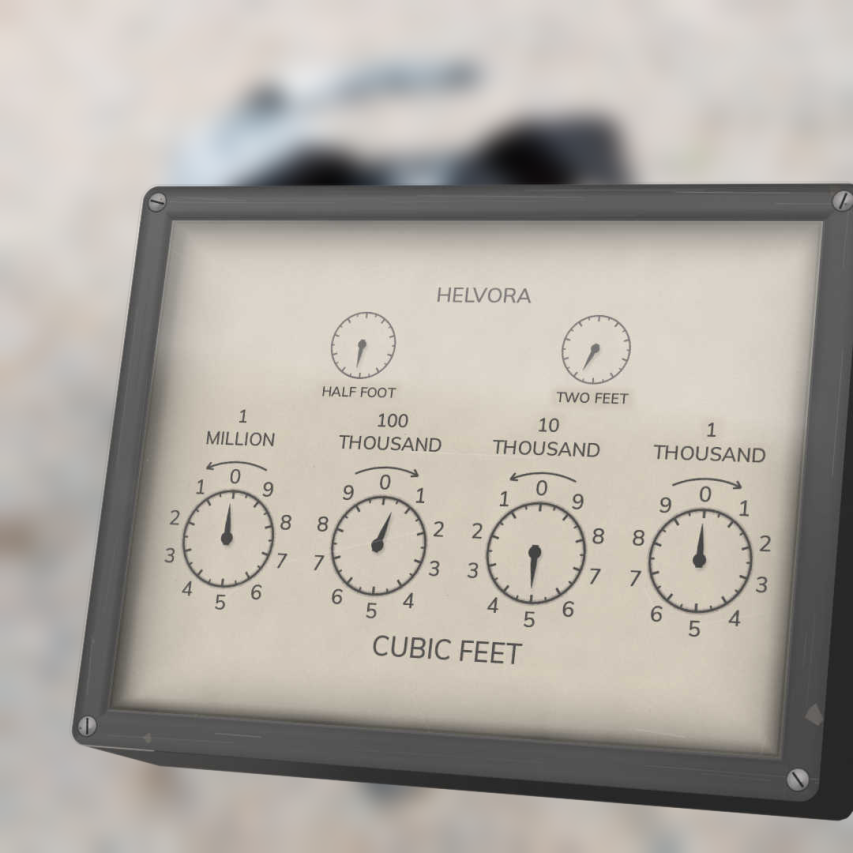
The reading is 5000 ft³
